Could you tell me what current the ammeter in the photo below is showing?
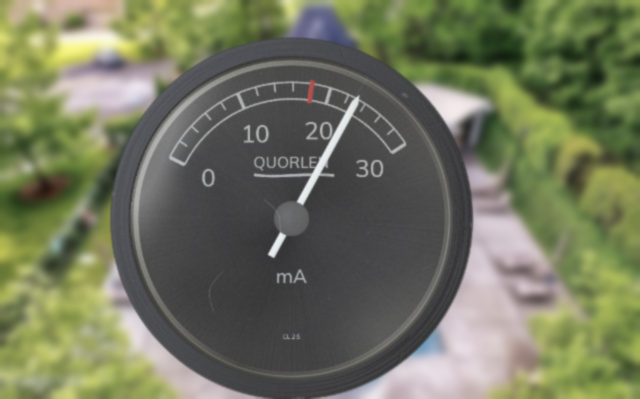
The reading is 23 mA
